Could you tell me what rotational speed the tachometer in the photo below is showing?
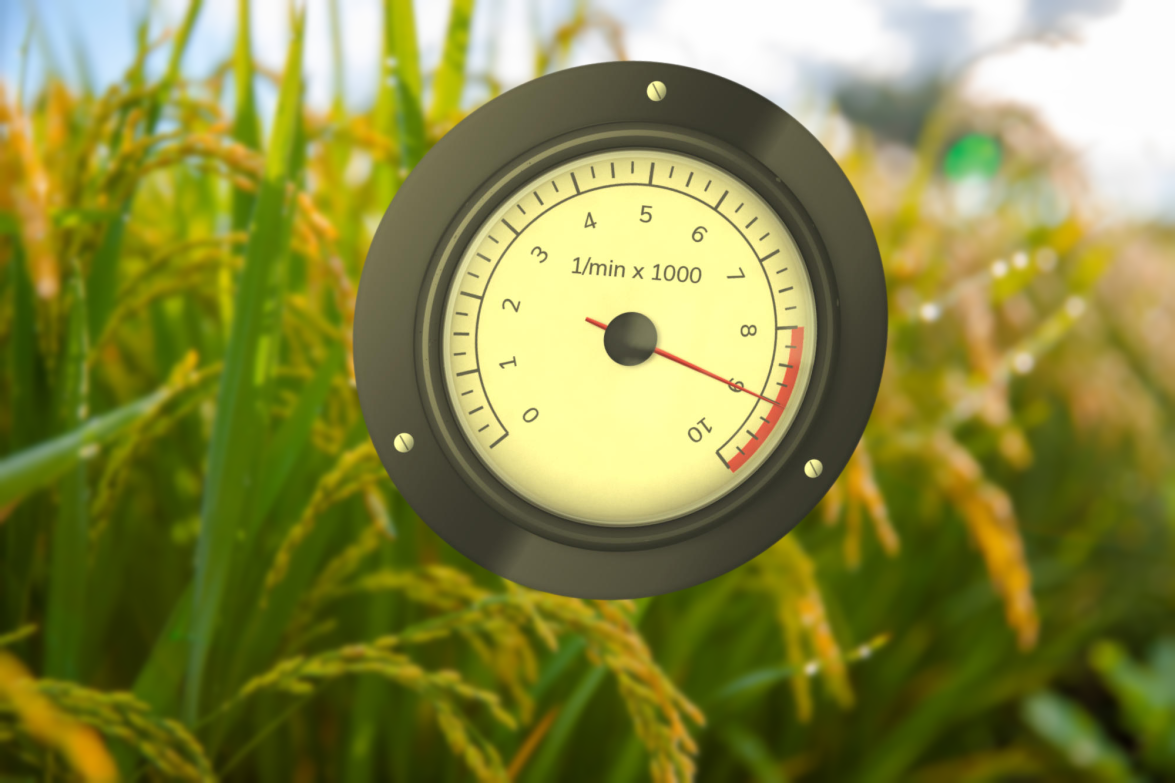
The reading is 9000 rpm
